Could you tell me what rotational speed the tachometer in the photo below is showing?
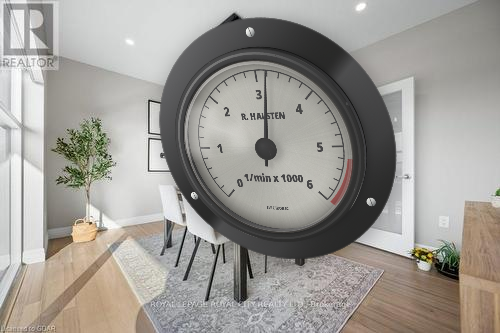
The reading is 3200 rpm
